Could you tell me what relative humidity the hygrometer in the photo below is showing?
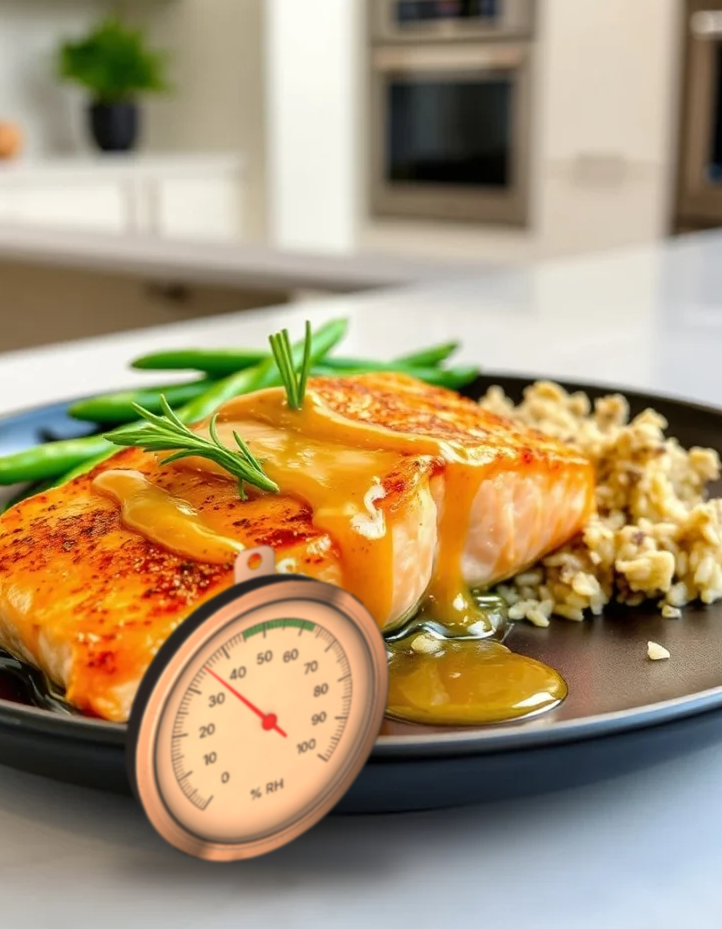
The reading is 35 %
